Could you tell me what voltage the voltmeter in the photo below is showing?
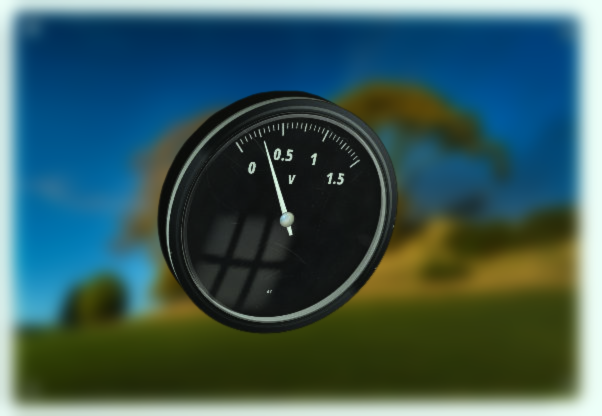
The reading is 0.25 V
